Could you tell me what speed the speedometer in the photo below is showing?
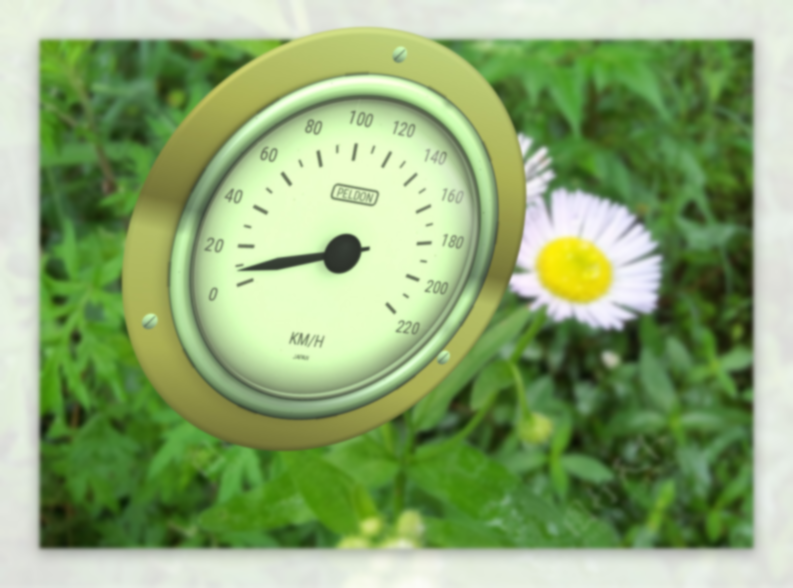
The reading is 10 km/h
